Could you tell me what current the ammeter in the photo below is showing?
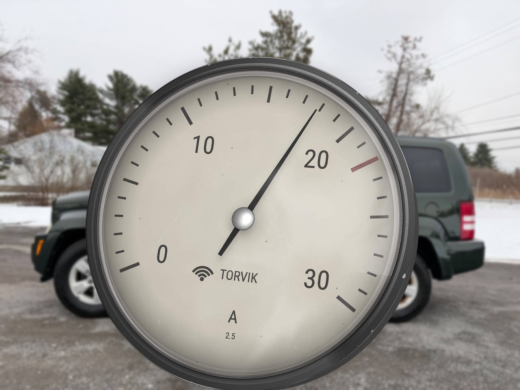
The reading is 18 A
